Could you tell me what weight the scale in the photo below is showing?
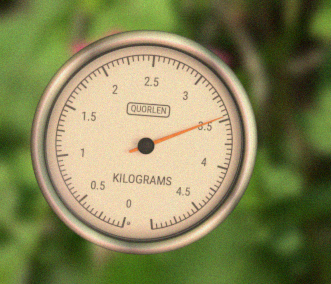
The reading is 3.45 kg
